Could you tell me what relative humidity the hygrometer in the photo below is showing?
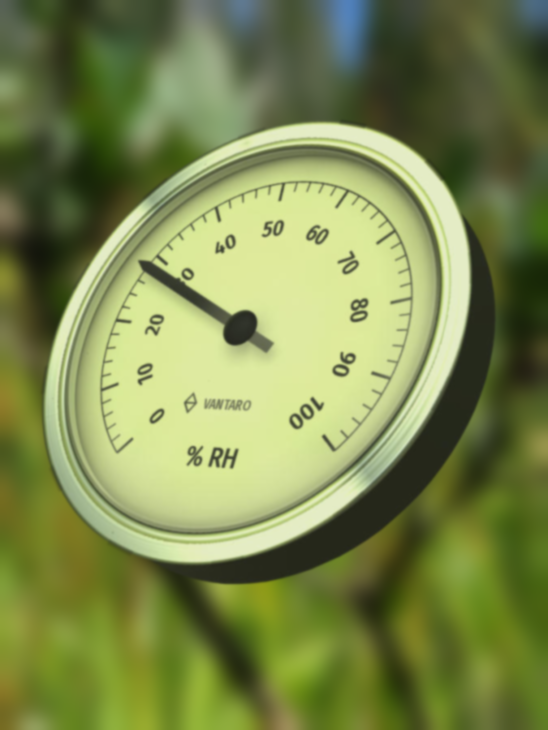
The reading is 28 %
